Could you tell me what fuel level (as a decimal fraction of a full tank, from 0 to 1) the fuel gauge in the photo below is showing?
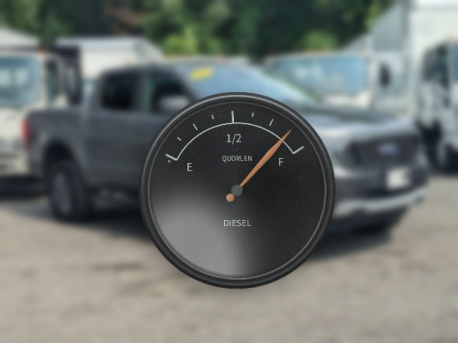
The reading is 0.875
